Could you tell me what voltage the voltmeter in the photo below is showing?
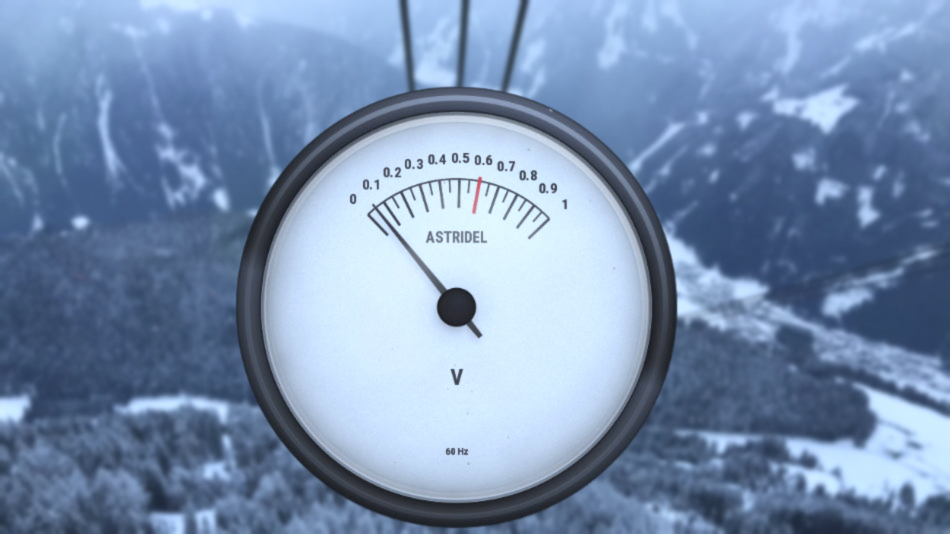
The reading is 0.05 V
